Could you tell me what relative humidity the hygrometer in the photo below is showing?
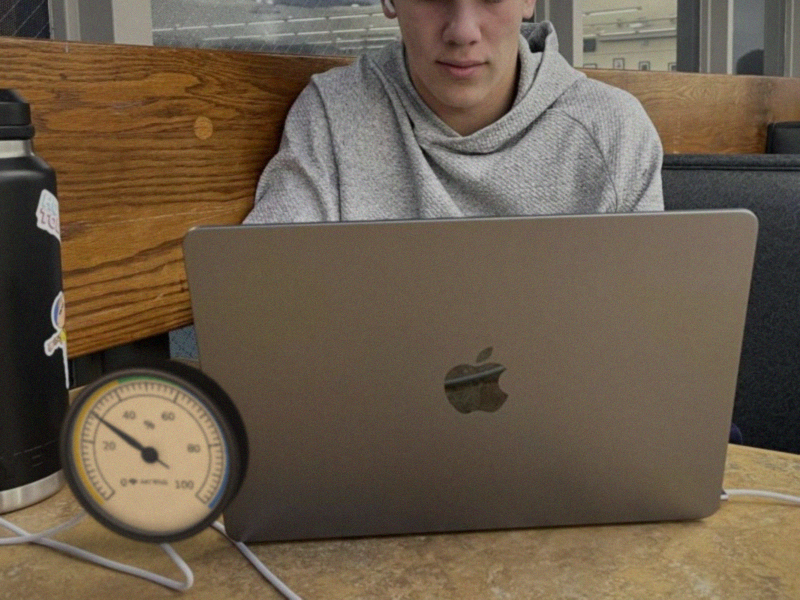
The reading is 30 %
